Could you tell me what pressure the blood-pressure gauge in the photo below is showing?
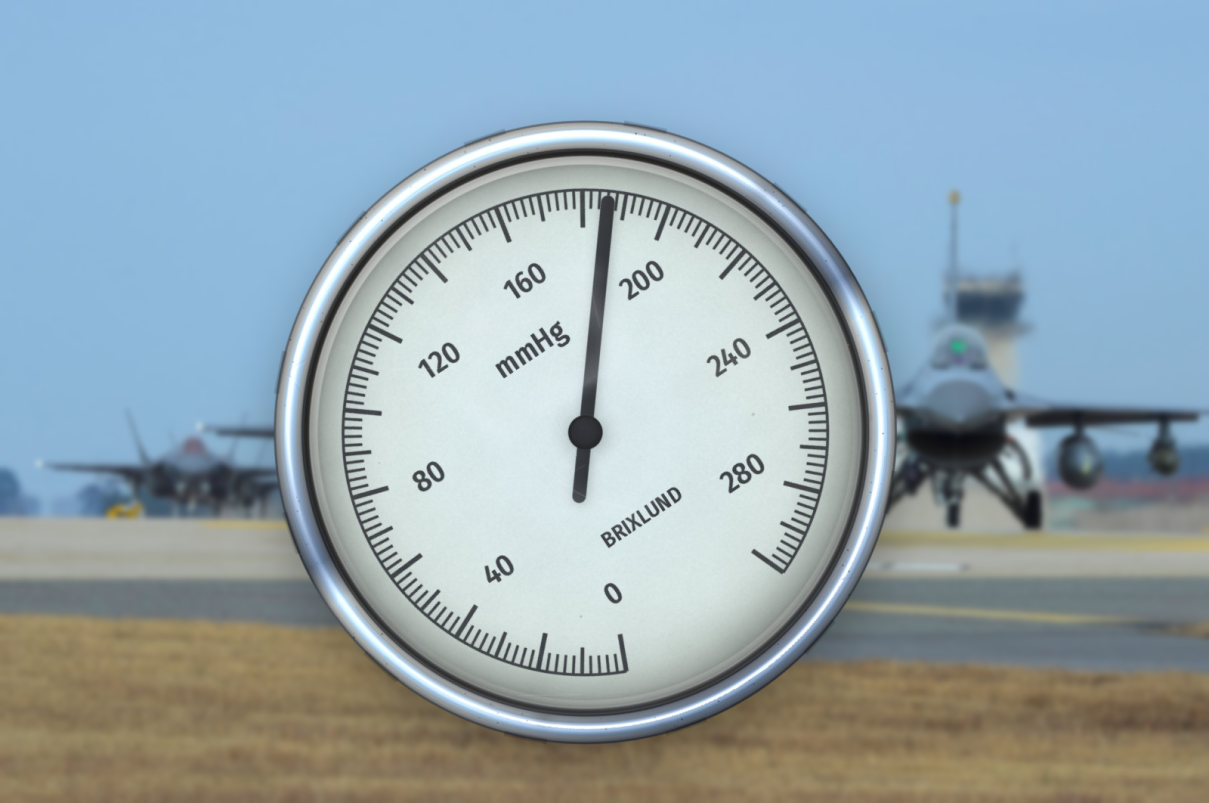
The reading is 186 mmHg
